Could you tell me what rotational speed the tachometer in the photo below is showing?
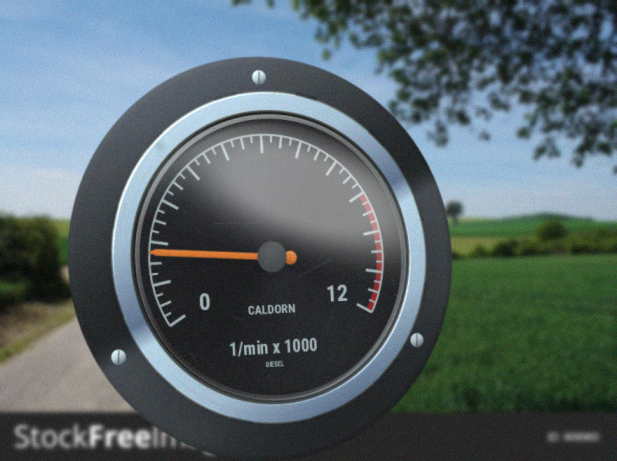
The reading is 1750 rpm
